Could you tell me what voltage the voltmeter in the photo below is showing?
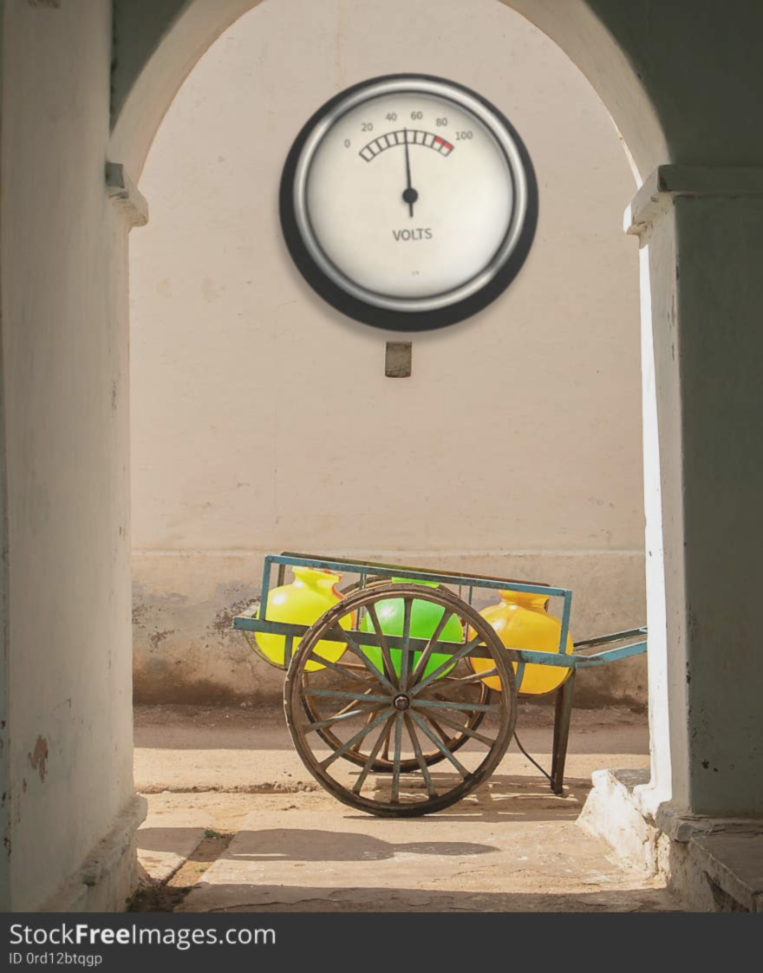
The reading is 50 V
